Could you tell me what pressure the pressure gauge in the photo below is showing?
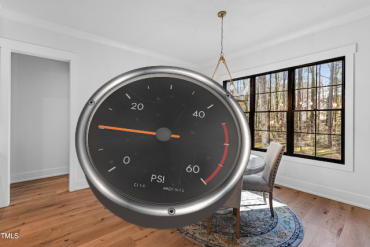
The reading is 10 psi
